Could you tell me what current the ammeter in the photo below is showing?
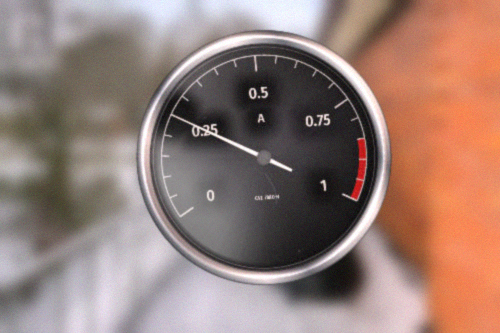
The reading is 0.25 A
